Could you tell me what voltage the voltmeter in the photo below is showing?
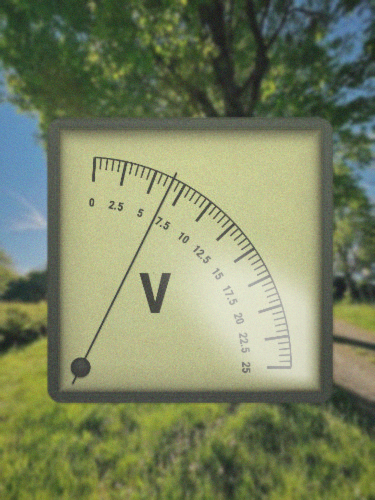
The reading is 6.5 V
